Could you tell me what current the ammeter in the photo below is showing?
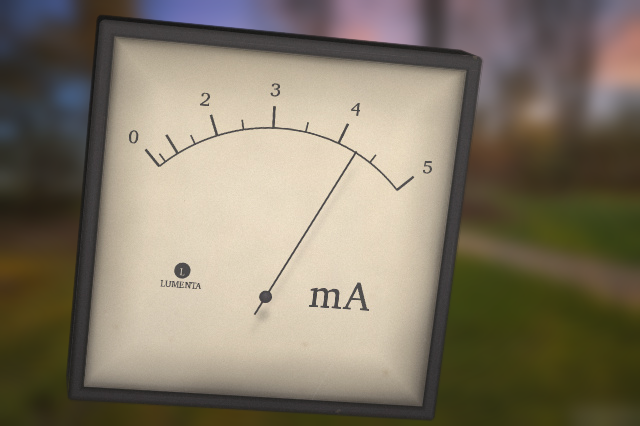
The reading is 4.25 mA
